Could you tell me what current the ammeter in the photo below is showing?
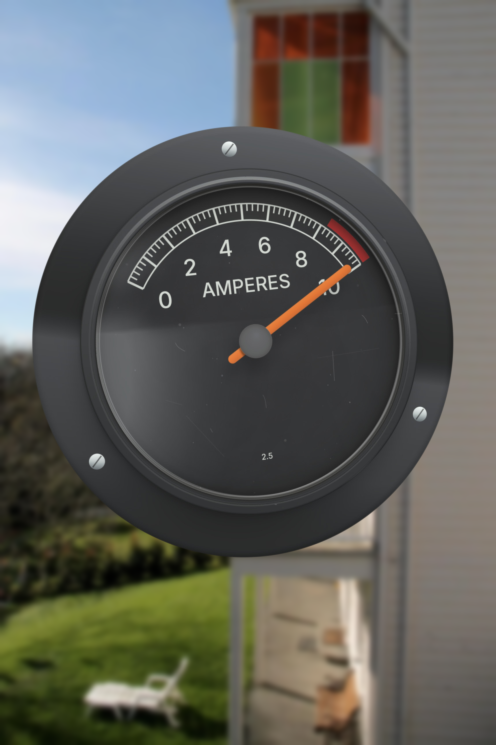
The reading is 9.8 A
